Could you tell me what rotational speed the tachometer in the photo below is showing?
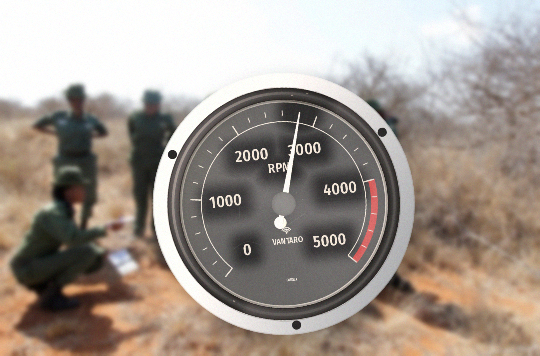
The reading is 2800 rpm
